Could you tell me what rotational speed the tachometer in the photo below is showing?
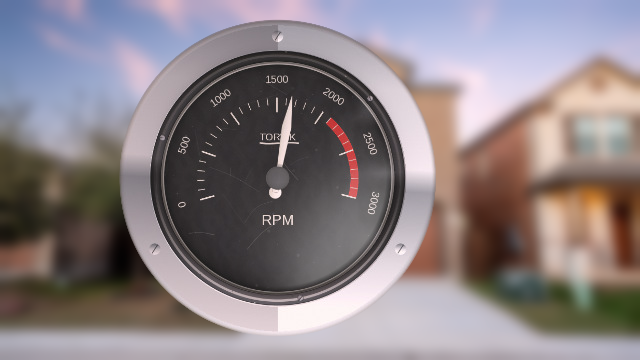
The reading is 1650 rpm
